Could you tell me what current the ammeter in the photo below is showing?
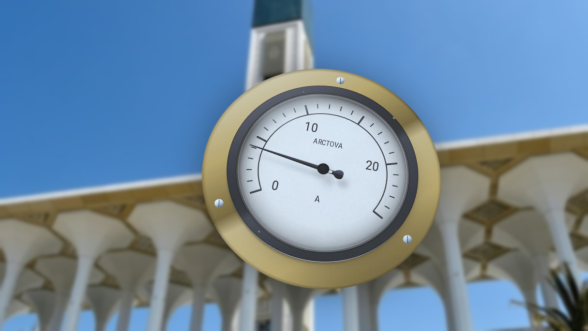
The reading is 4 A
